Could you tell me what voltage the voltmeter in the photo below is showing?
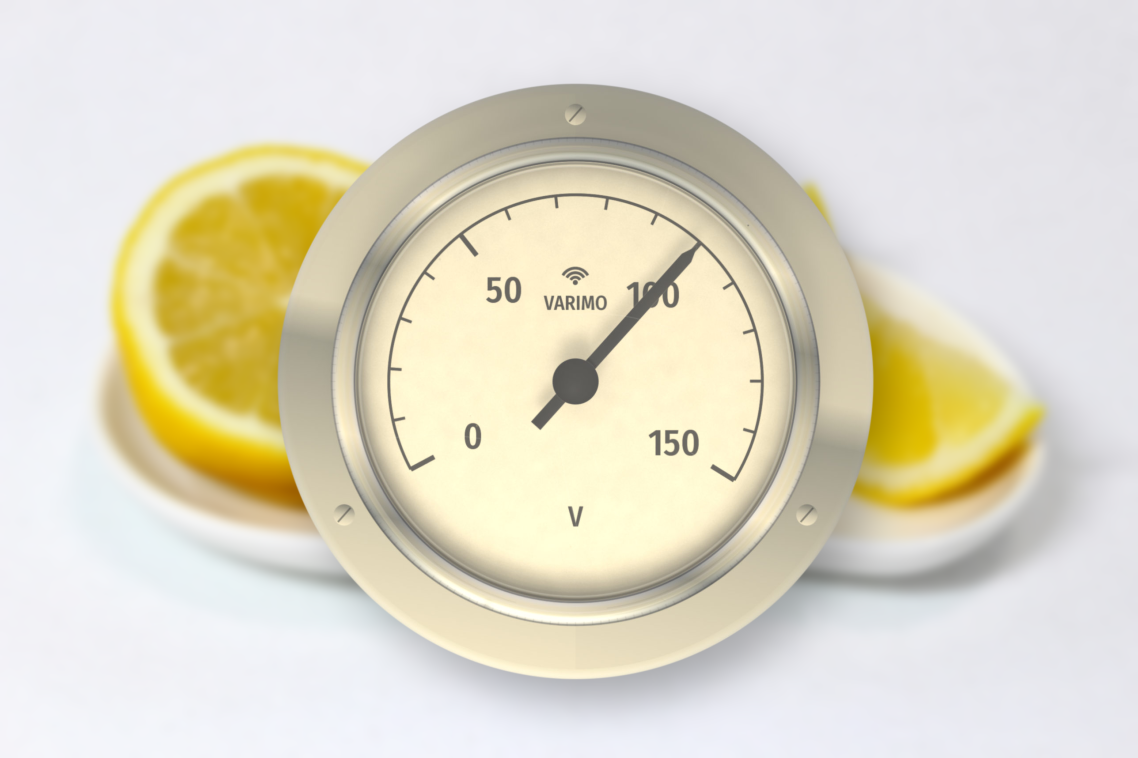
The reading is 100 V
